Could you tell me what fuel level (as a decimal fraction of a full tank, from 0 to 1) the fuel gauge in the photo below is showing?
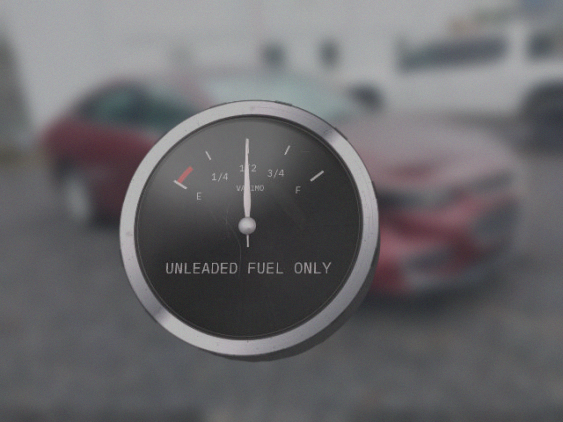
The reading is 0.5
